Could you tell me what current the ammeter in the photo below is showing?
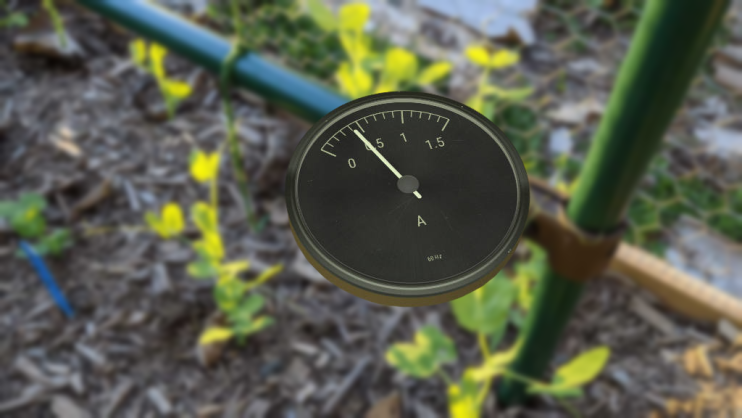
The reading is 0.4 A
